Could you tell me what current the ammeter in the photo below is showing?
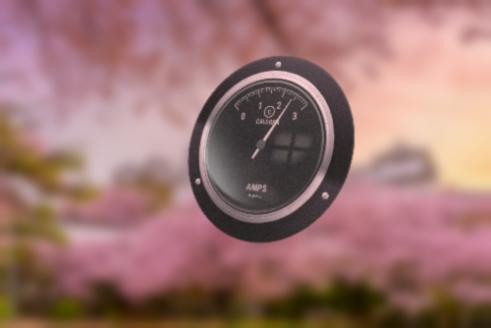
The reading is 2.5 A
